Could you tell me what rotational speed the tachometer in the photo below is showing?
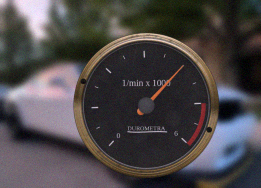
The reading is 4000 rpm
